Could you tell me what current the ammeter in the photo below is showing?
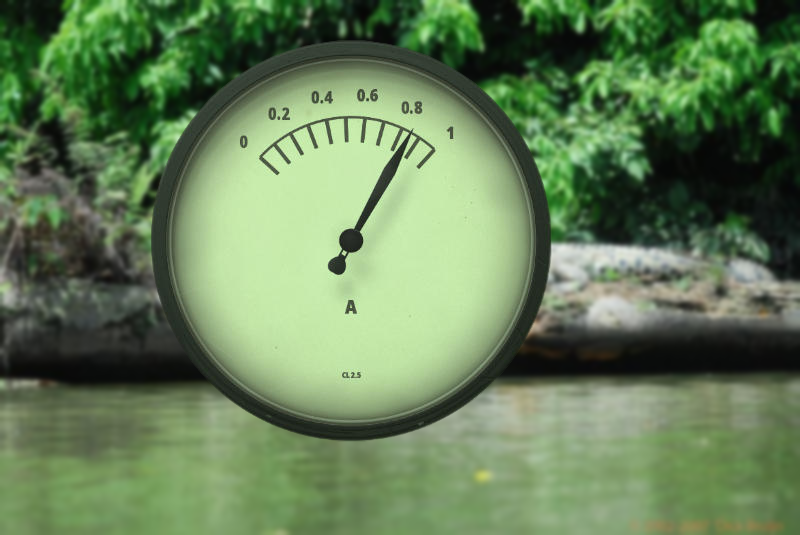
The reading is 0.85 A
